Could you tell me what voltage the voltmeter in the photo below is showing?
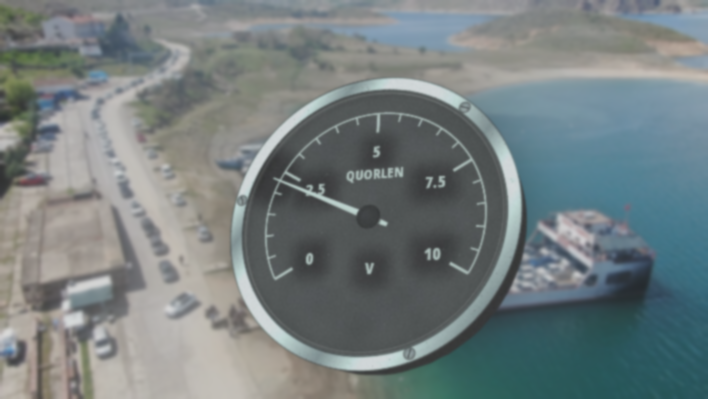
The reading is 2.25 V
